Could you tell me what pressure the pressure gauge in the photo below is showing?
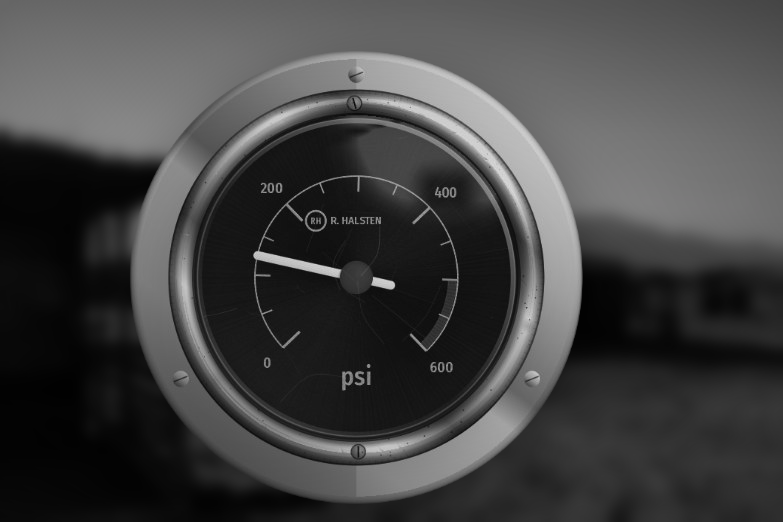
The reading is 125 psi
